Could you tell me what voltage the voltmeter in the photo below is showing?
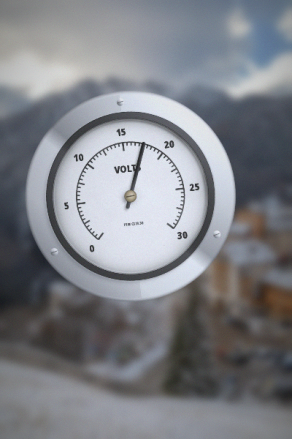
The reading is 17.5 V
